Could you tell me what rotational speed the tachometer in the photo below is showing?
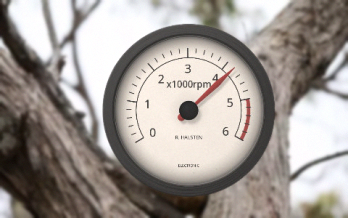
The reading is 4200 rpm
